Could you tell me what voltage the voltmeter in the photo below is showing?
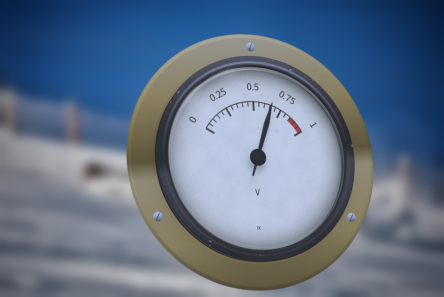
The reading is 0.65 V
